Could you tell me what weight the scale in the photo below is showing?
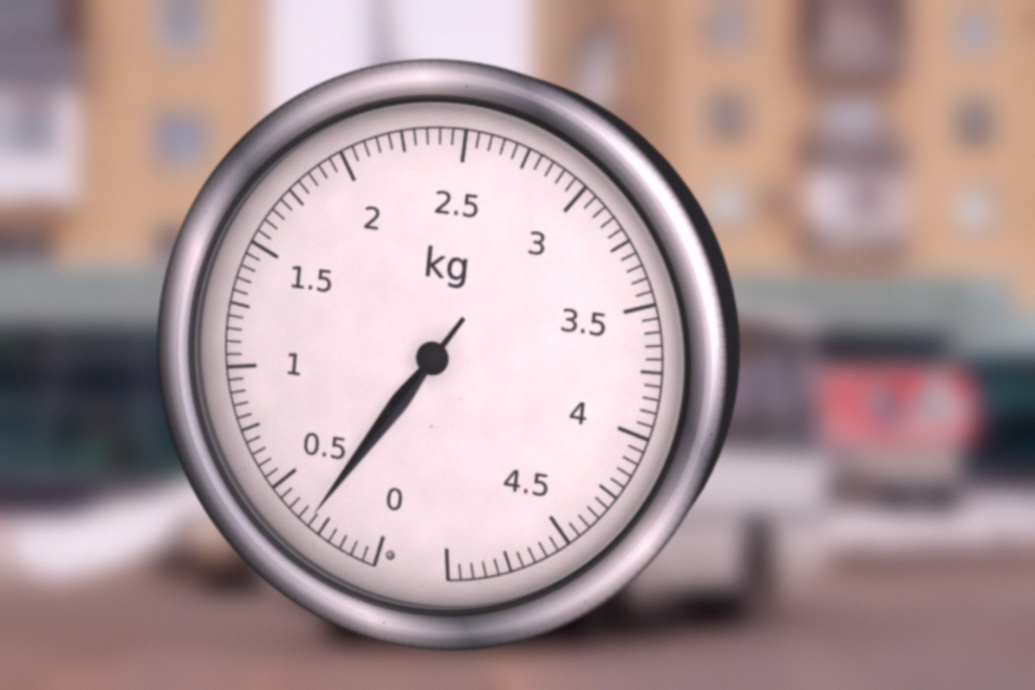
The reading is 0.3 kg
